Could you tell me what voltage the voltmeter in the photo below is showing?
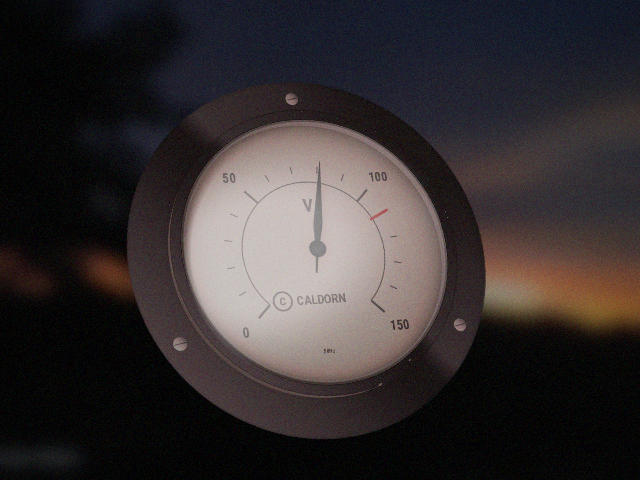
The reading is 80 V
